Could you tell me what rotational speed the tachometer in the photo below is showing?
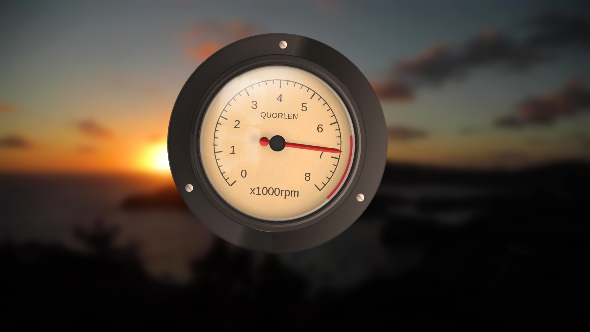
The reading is 6800 rpm
